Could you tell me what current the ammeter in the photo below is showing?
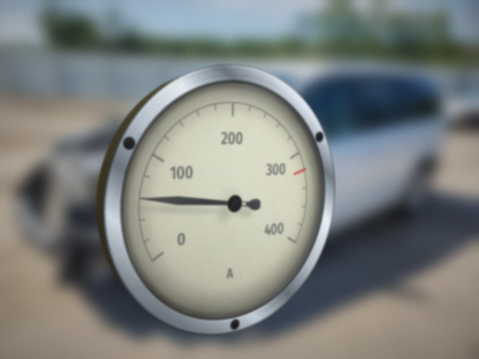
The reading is 60 A
